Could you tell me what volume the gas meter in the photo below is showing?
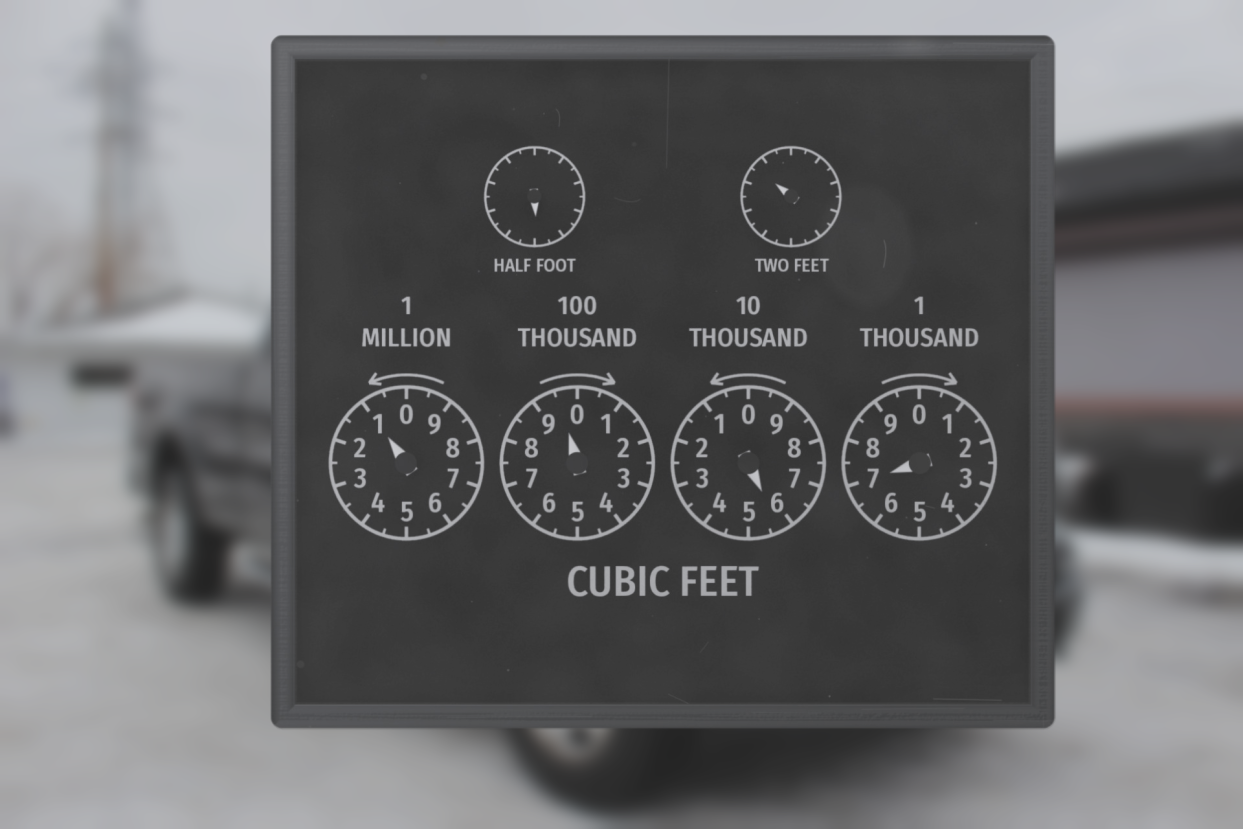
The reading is 95700 ft³
